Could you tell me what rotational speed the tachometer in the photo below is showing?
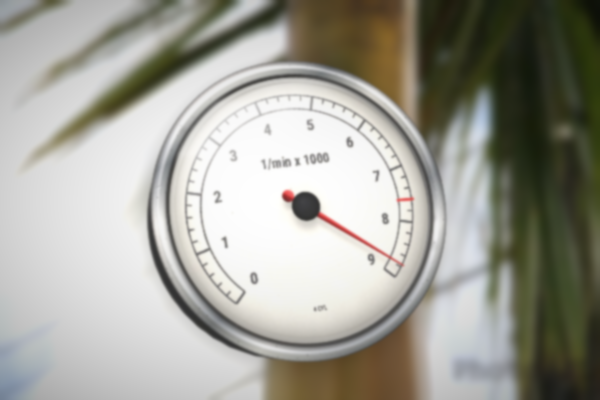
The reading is 8800 rpm
